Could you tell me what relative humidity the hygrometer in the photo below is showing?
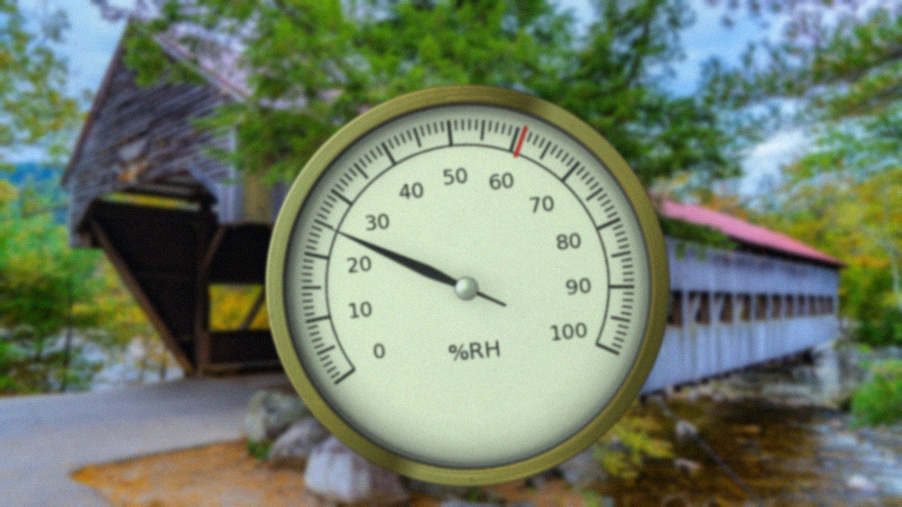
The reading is 25 %
